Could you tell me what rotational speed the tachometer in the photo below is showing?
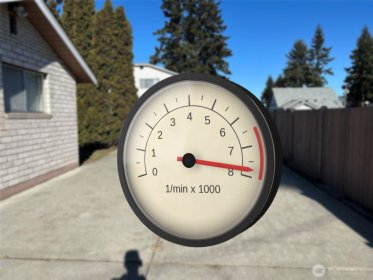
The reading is 7750 rpm
